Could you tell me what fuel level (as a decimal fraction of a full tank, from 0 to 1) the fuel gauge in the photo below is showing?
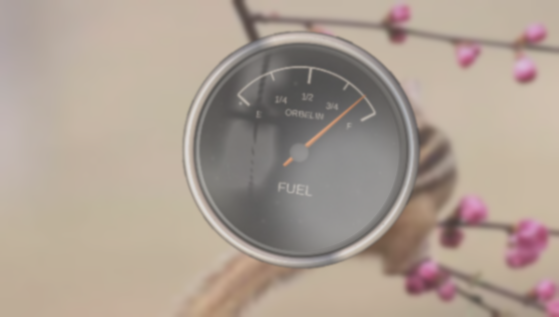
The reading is 0.875
